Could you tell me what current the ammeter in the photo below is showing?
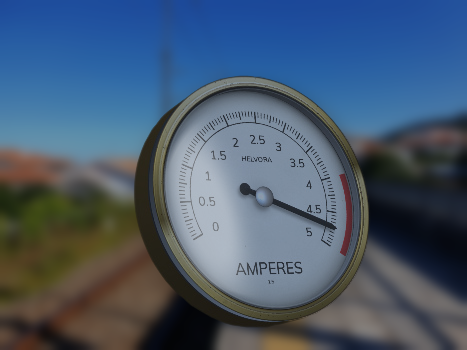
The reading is 4.75 A
